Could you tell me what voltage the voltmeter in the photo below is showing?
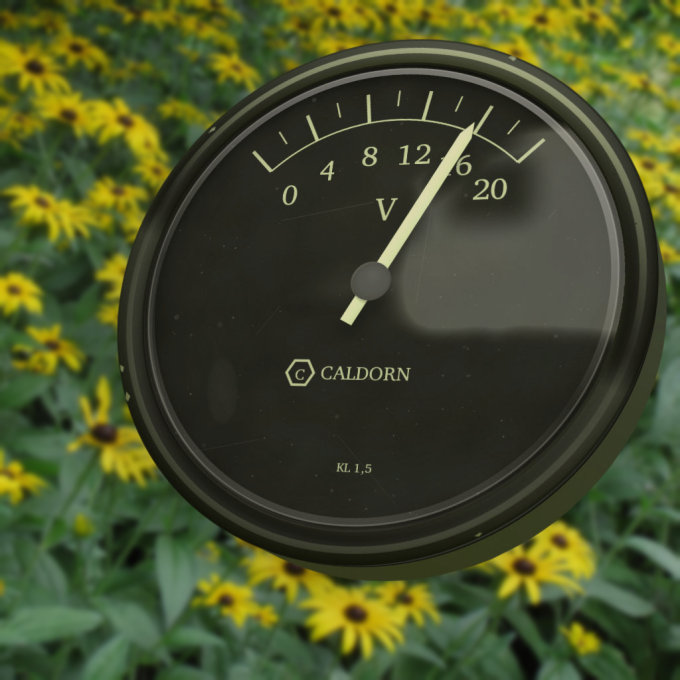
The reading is 16 V
